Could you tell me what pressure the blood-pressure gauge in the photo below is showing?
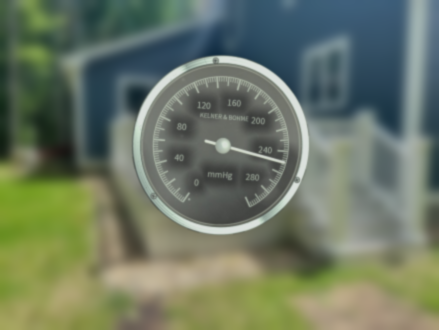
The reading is 250 mmHg
